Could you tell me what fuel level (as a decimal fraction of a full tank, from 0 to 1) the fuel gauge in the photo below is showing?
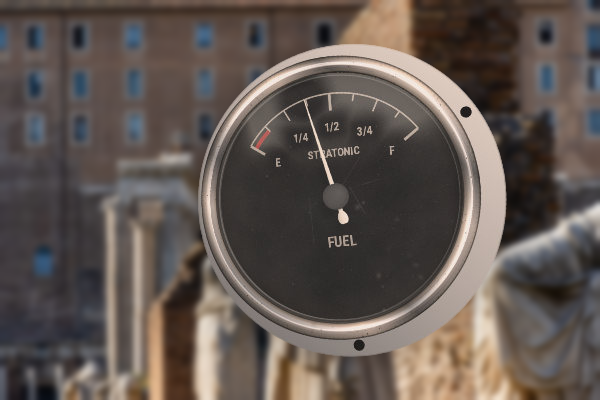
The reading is 0.375
